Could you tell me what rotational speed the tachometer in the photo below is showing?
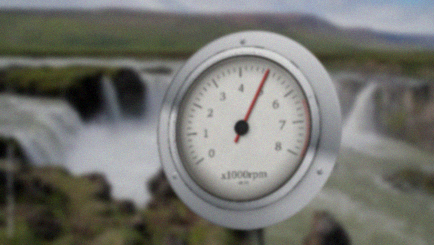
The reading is 5000 rpm
